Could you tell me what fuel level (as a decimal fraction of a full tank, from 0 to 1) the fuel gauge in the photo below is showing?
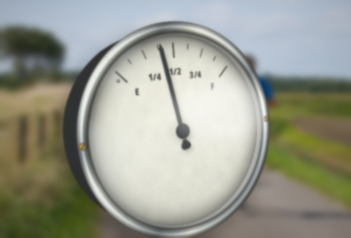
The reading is 0.375
